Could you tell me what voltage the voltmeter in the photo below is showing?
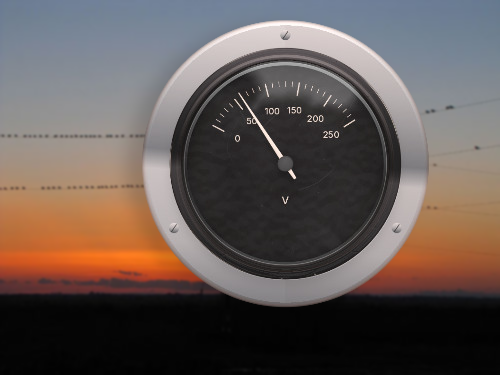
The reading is 60 V
